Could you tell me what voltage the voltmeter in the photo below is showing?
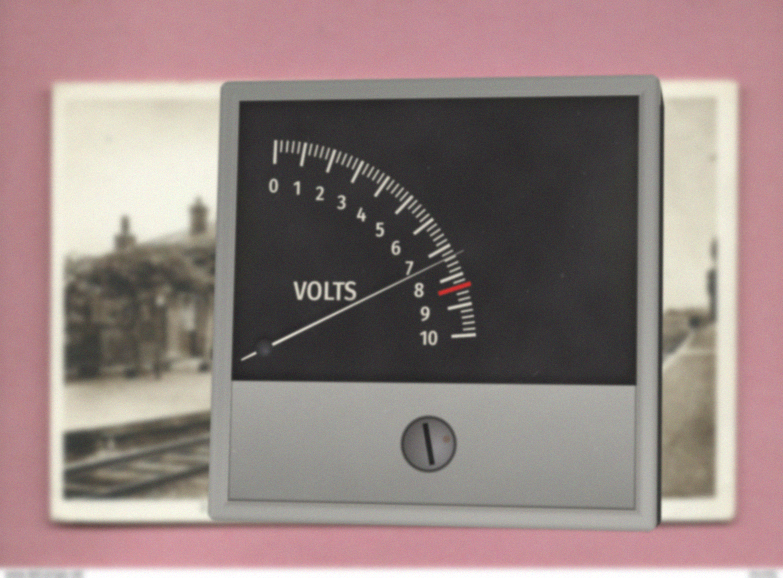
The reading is 7.4 V
